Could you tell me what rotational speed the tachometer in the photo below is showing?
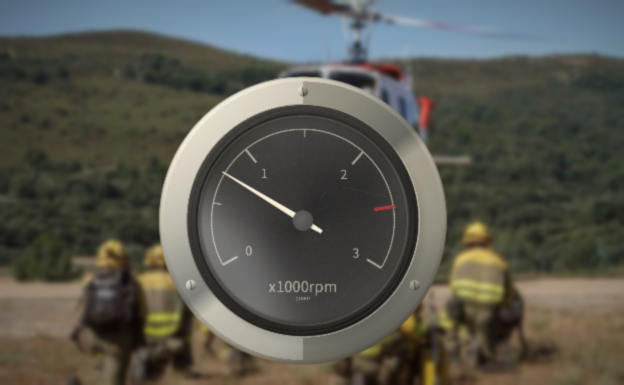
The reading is 750 rpm
